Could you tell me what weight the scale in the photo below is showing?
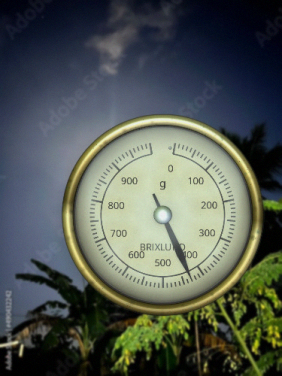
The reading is 430 g
